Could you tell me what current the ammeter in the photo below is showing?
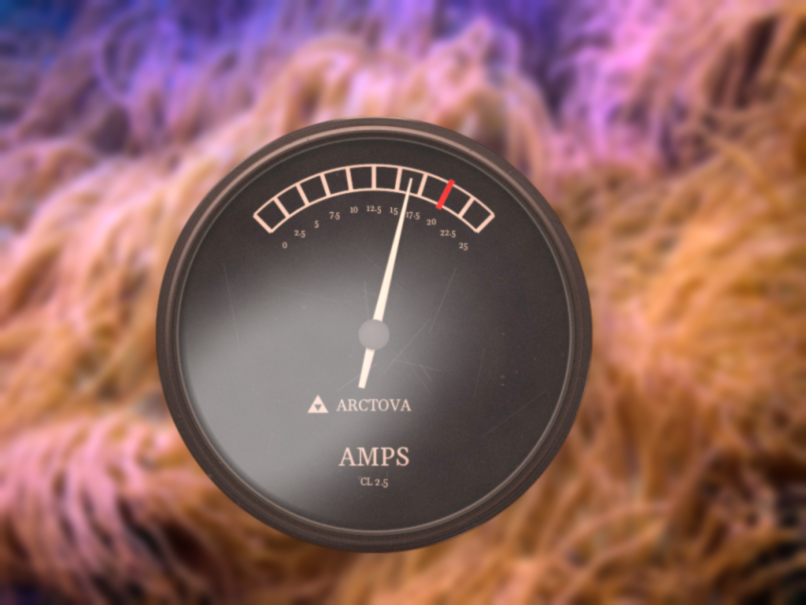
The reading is 16.25 A
